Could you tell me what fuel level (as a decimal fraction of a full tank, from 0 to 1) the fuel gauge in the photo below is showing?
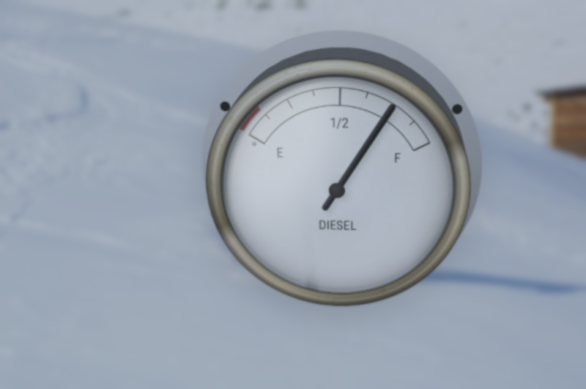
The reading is 0.75
